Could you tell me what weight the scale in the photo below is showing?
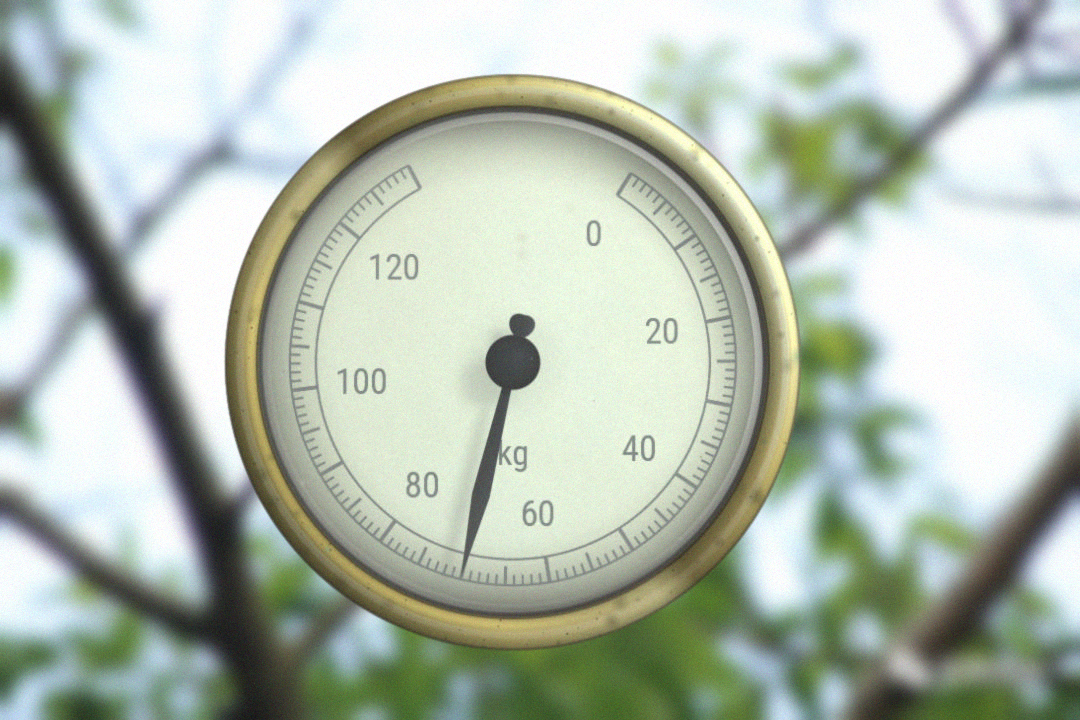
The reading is 70 kg
